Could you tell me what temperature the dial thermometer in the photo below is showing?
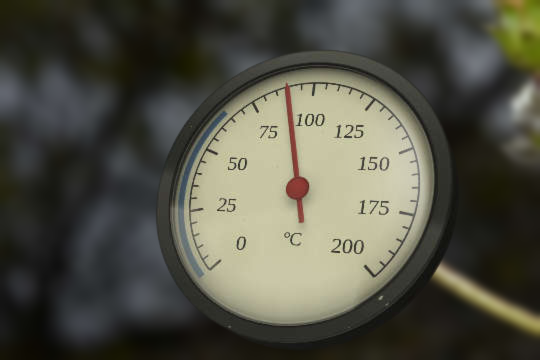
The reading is 90 °C
